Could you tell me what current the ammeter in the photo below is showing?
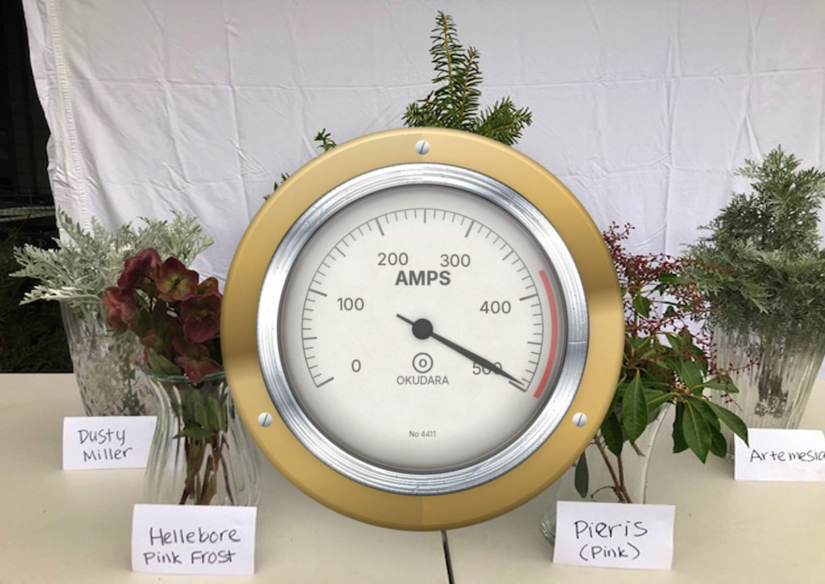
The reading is 495 A
